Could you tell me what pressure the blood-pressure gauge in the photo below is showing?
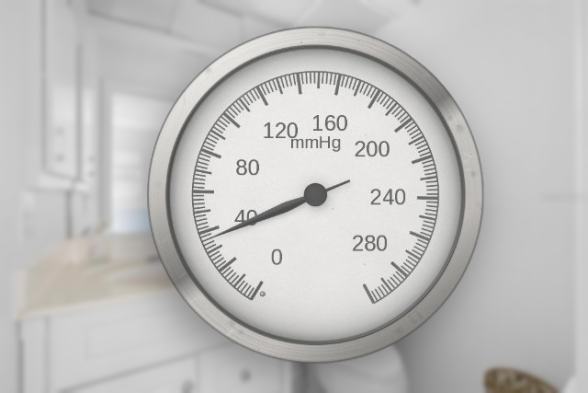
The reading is 36 mmHg
